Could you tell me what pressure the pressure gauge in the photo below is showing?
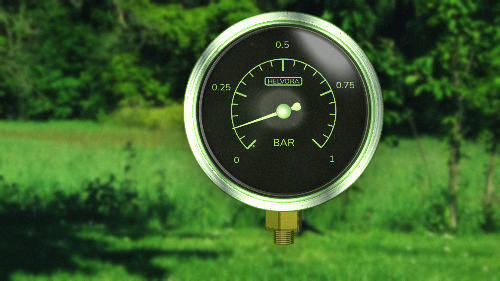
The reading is 0.1 bar
